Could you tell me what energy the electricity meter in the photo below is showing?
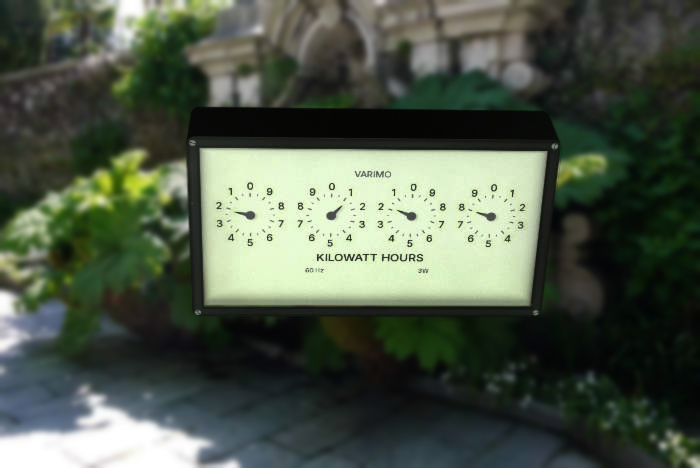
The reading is 2118 kWh
